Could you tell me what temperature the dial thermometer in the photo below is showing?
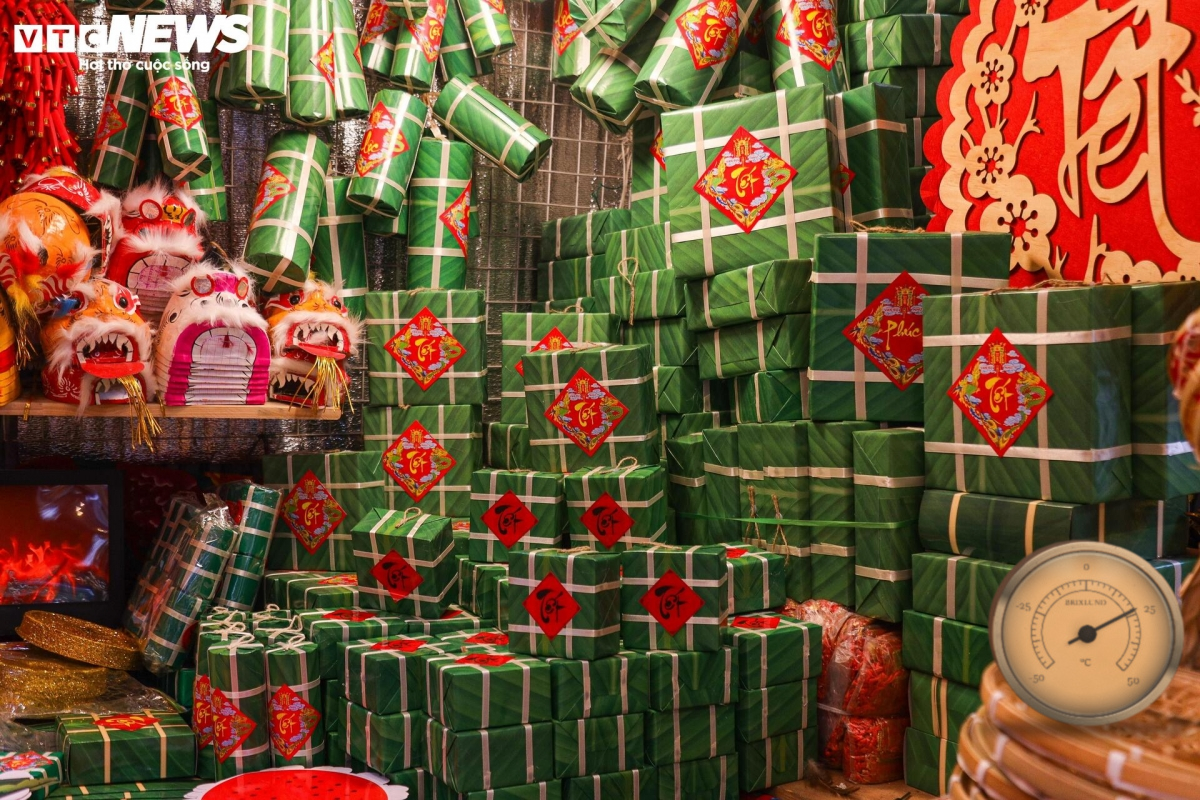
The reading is 22.5 °C
